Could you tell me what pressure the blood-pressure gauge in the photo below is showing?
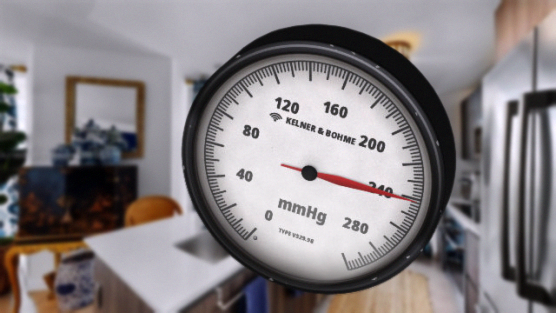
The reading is 240 mmHg
